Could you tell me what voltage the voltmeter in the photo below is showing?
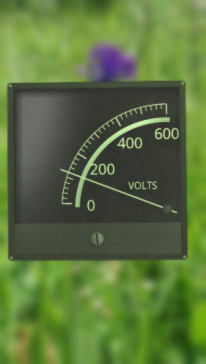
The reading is 120 V
